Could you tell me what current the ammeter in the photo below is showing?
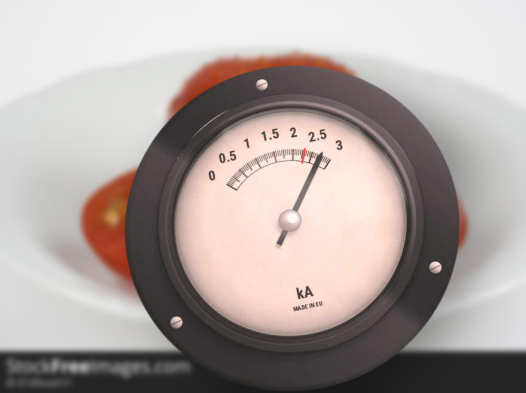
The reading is 2.75 kA
